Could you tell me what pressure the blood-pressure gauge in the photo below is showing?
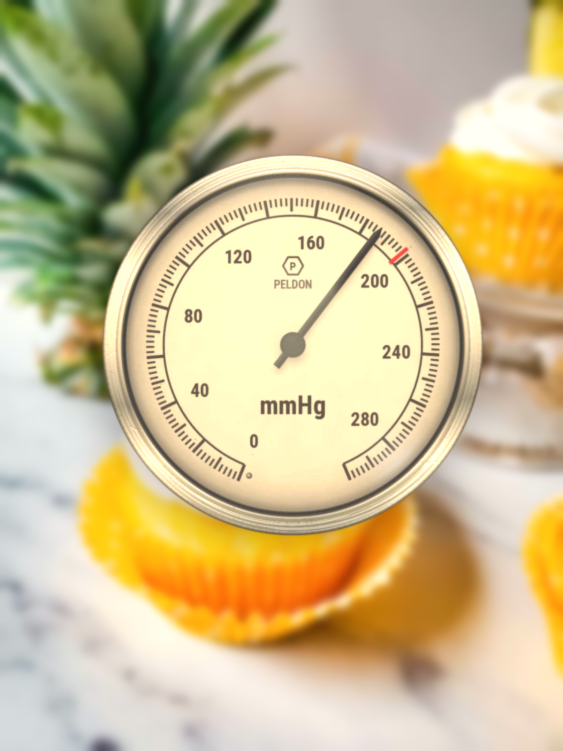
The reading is 186 mmHg
